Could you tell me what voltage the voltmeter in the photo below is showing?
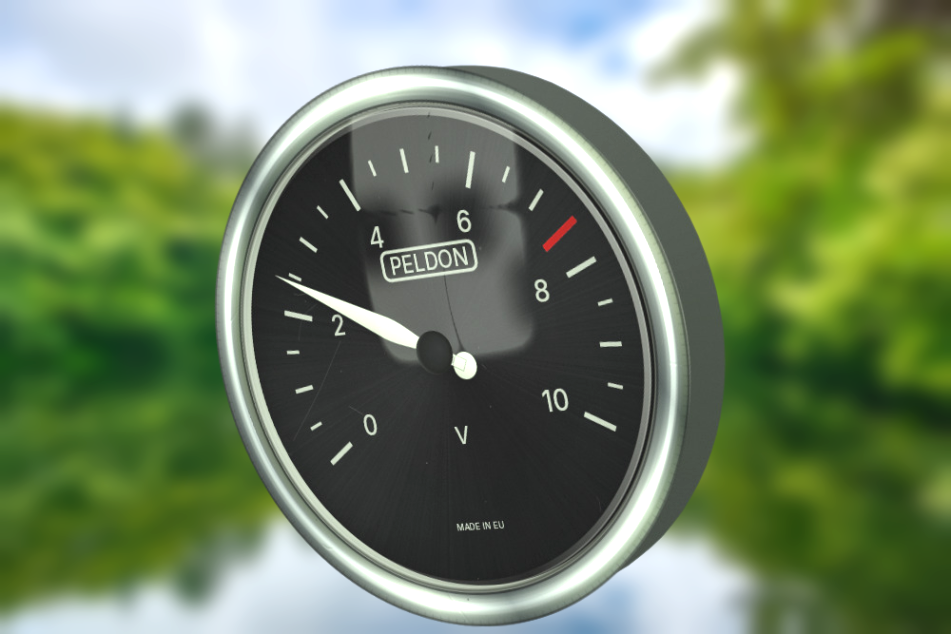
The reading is 2.5 V
